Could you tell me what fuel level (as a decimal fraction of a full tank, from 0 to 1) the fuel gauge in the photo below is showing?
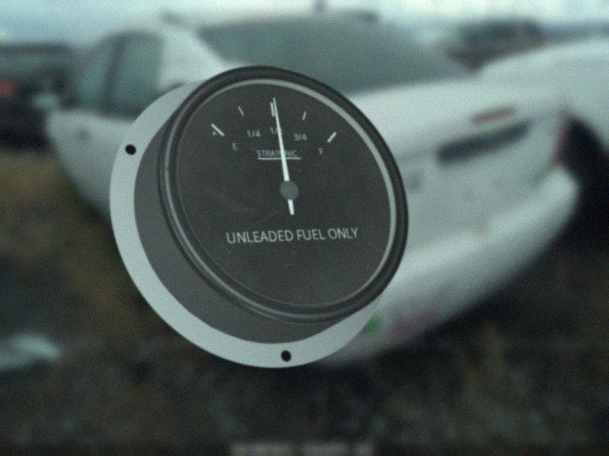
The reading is 0.5
